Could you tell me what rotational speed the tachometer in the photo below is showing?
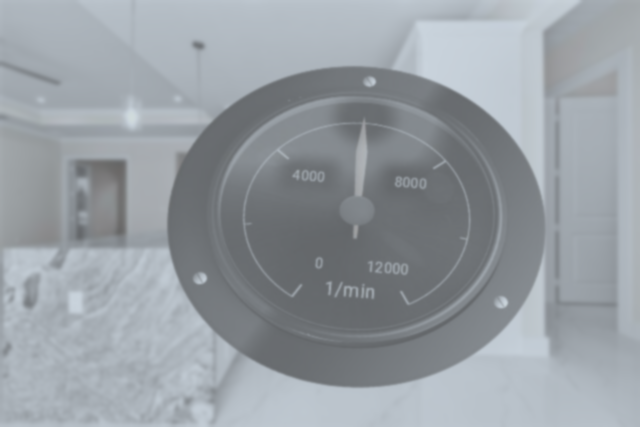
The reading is 6000 rpm
